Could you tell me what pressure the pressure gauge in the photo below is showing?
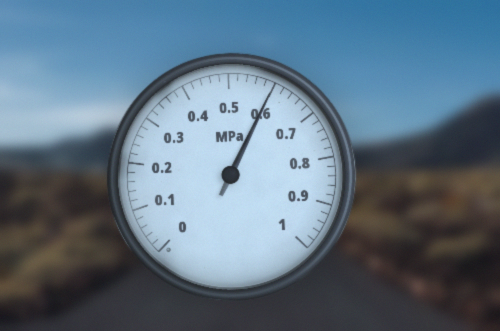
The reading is 0.6 MPa
